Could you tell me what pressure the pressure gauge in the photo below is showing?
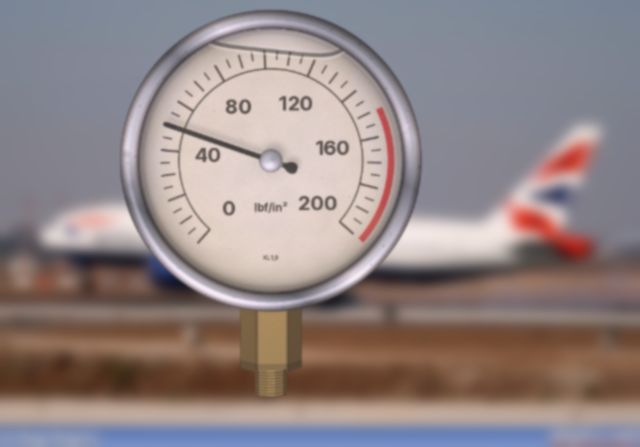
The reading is 50 psi
